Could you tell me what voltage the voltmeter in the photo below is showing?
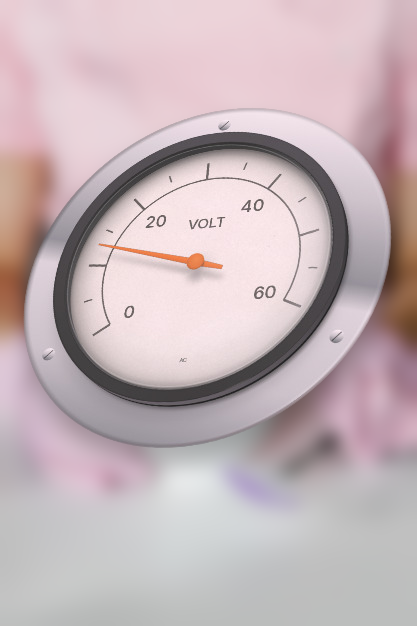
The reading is 12.5 V
